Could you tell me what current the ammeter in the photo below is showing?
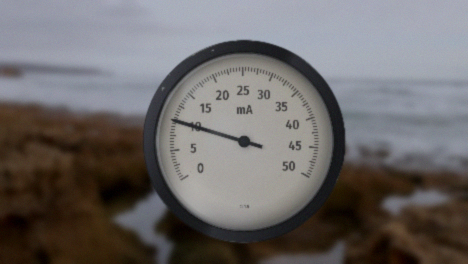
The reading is 10 mA
